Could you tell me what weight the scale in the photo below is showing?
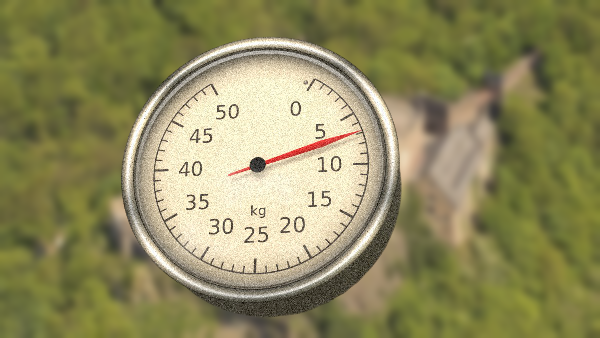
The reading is 7 kg
